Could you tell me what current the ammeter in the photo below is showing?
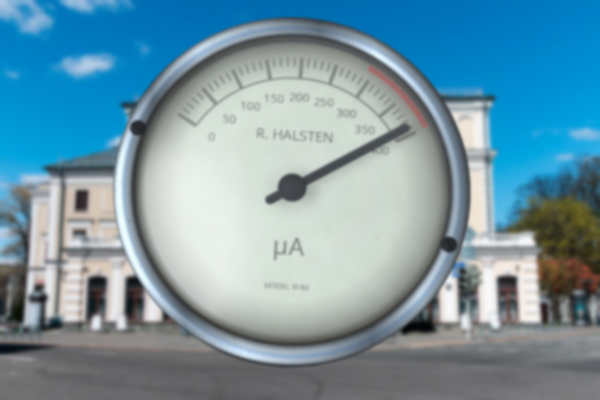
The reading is 390 µA
